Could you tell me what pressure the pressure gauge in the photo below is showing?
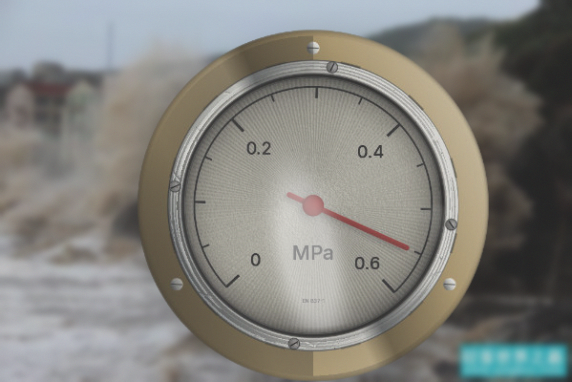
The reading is 0.55 MPa
